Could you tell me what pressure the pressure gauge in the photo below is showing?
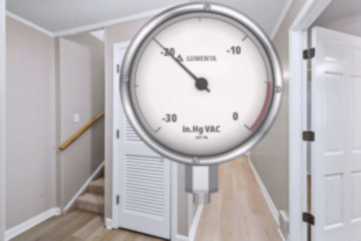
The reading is -20 inHg
